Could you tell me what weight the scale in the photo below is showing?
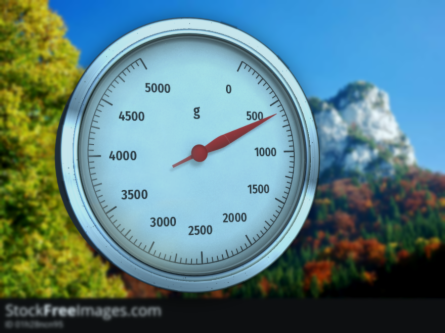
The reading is 600 g
